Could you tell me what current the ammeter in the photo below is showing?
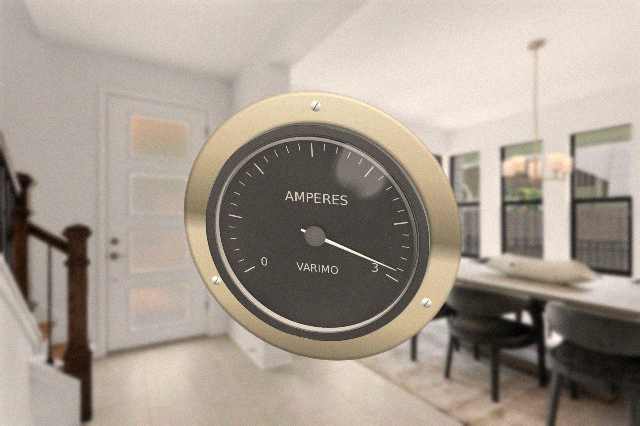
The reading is 2.9 A
